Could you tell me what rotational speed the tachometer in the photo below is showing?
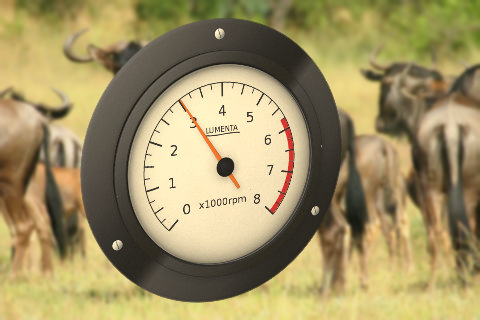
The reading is 3000 rpm
